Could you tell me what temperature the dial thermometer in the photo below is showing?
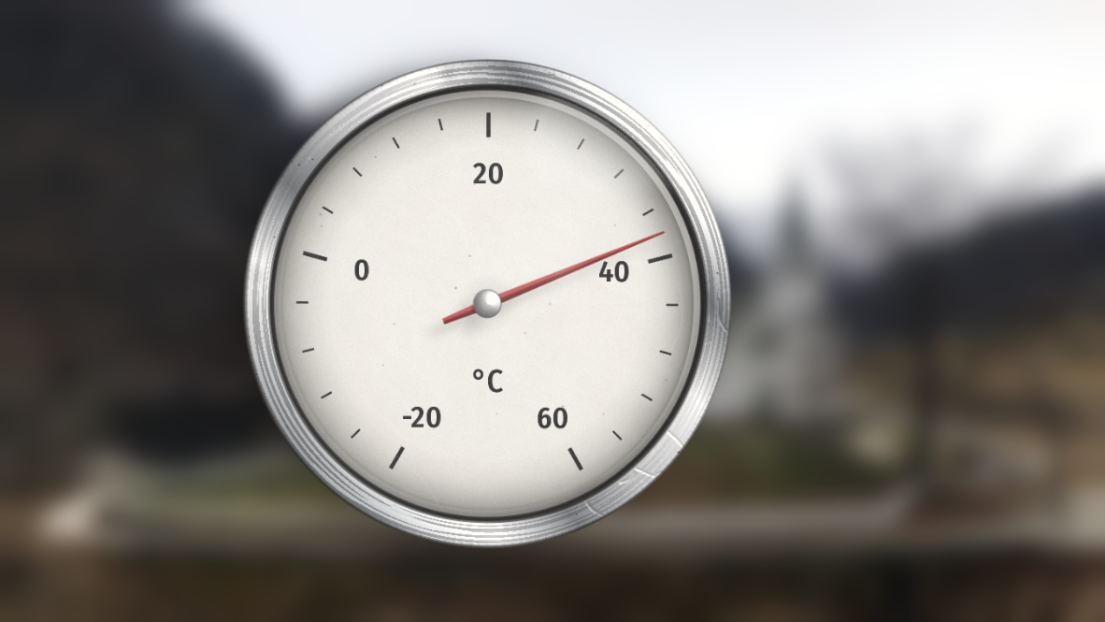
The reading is 38 °C
